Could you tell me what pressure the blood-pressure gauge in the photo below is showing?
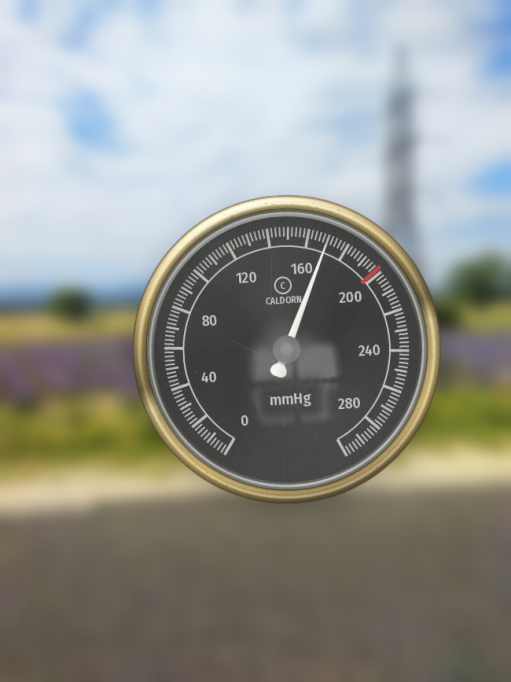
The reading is 170 mmHg
